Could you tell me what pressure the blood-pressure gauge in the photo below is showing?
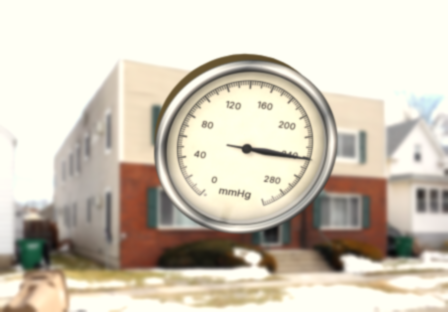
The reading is 240 mmHg
